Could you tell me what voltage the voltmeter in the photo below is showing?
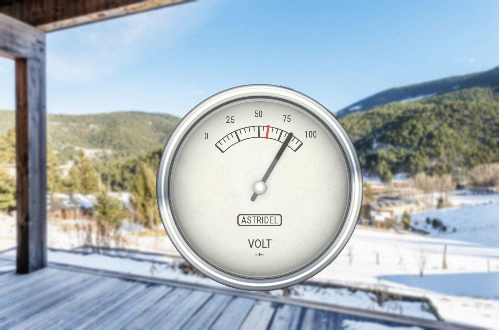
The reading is 85 V
